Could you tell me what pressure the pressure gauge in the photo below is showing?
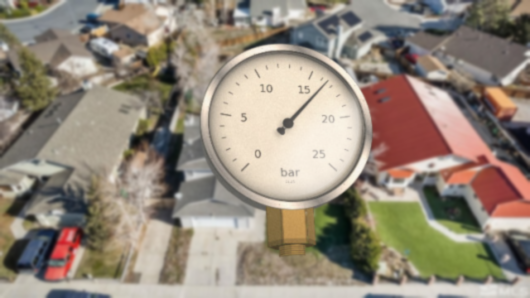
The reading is 16.5 bar
